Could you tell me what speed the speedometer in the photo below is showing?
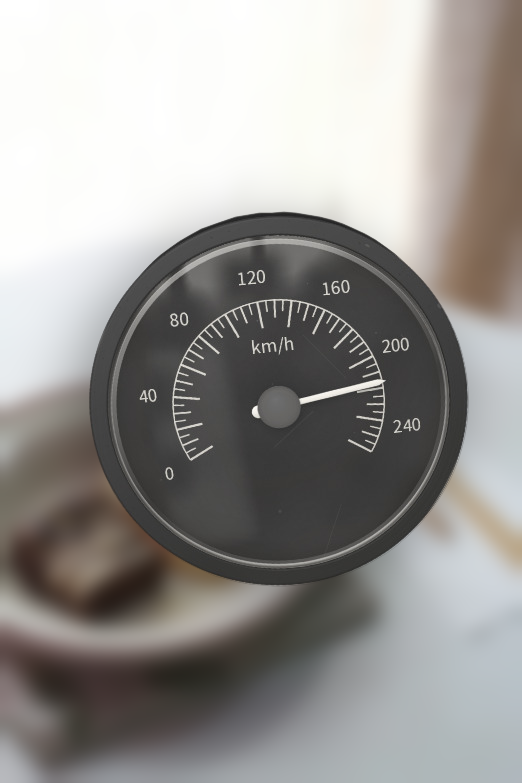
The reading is 215 km/h
